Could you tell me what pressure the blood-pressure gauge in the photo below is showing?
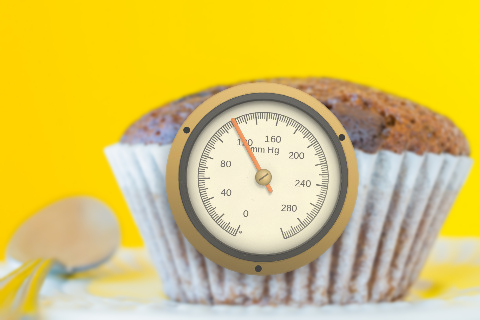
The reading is 120 mmHg
